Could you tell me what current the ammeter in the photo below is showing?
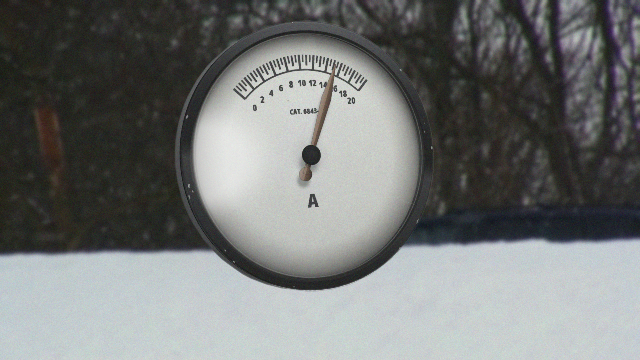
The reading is 15 A
